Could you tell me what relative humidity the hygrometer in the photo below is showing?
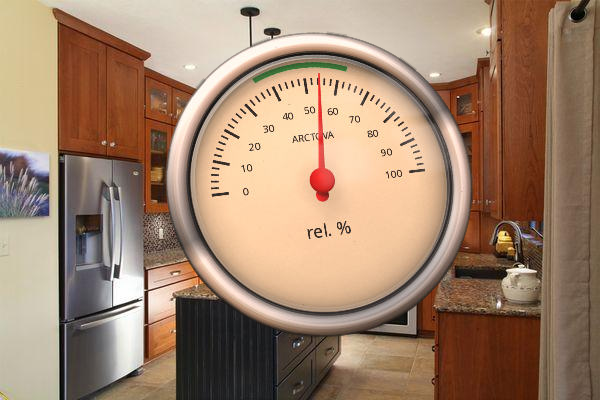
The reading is 54 %
